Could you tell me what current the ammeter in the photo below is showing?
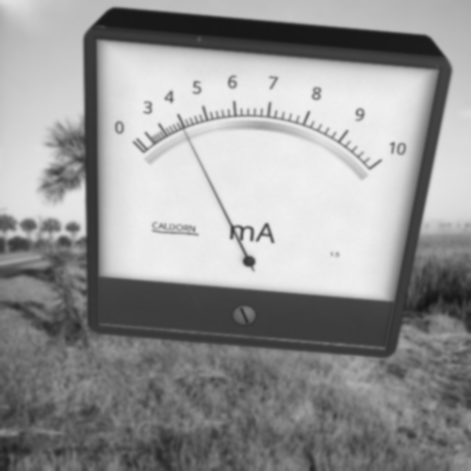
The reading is 4 mA
